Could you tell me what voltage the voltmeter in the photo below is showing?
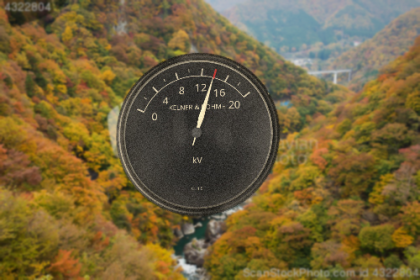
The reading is 14 kV
